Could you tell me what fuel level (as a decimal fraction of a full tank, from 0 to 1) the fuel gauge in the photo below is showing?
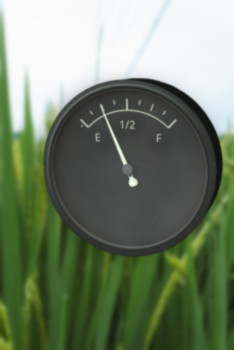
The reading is 0.25
